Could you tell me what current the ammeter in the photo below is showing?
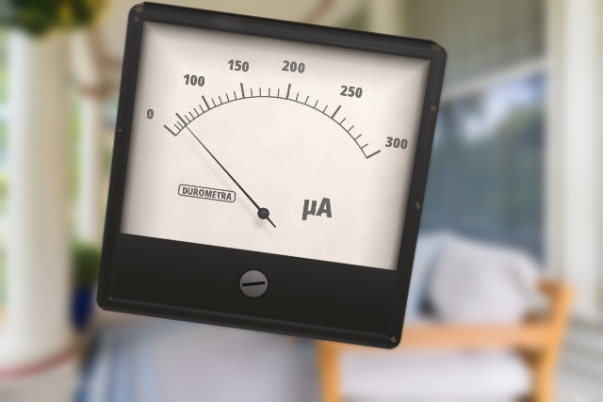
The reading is 50 µA
